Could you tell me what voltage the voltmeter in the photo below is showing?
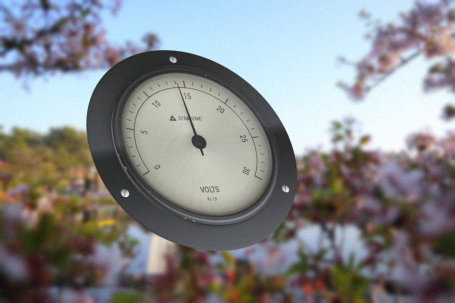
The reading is 14 V
